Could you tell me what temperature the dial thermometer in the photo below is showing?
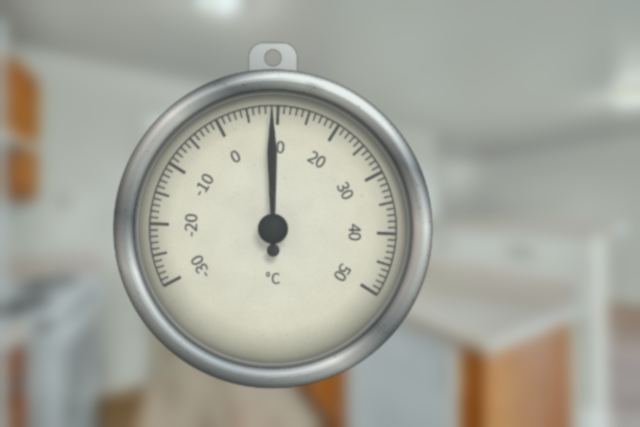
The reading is 9 °C
